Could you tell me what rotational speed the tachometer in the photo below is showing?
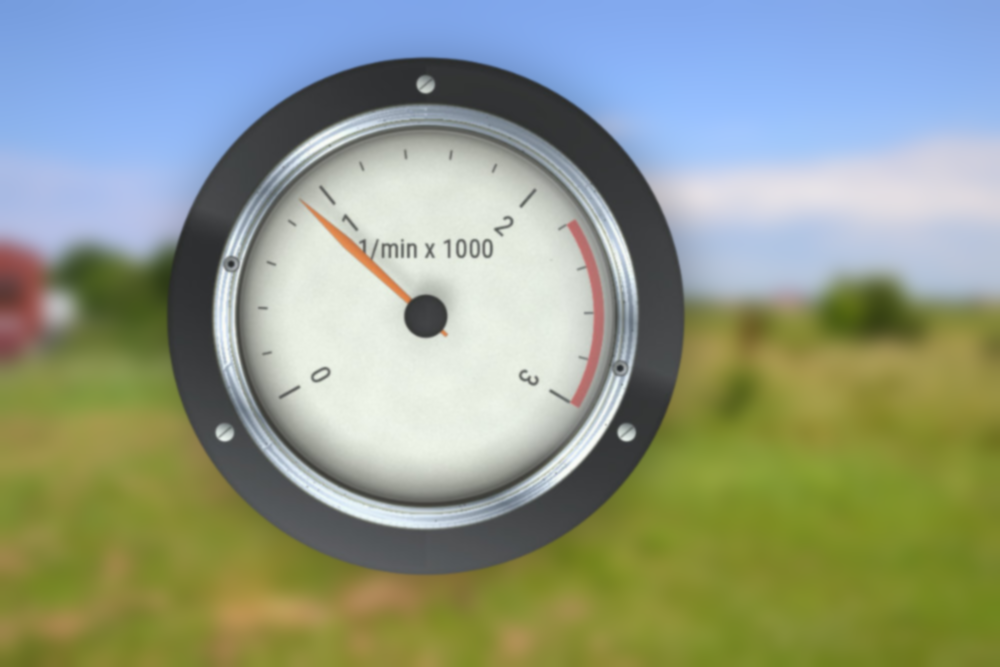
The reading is 900 rpm
